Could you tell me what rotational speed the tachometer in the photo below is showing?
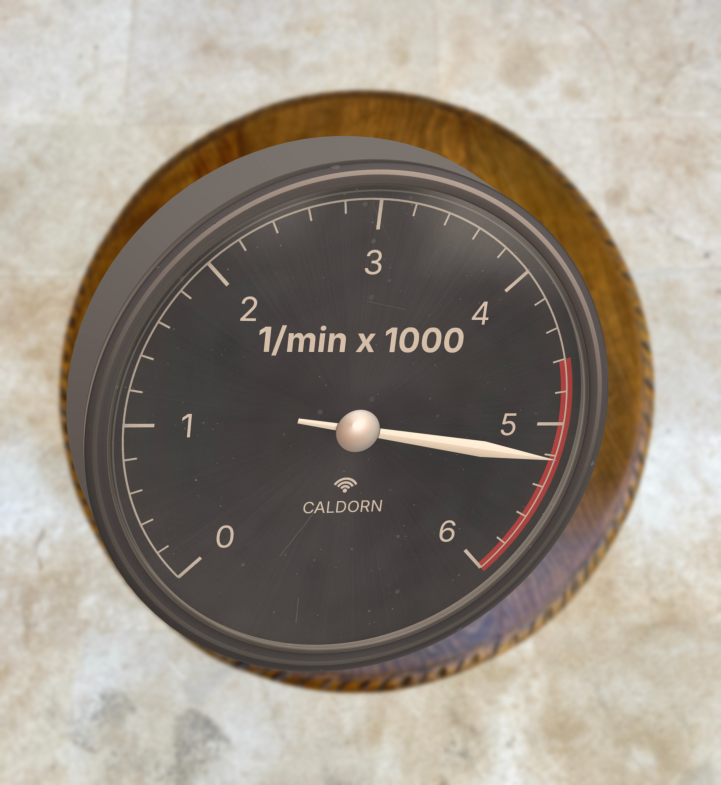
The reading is 5200 rpm
